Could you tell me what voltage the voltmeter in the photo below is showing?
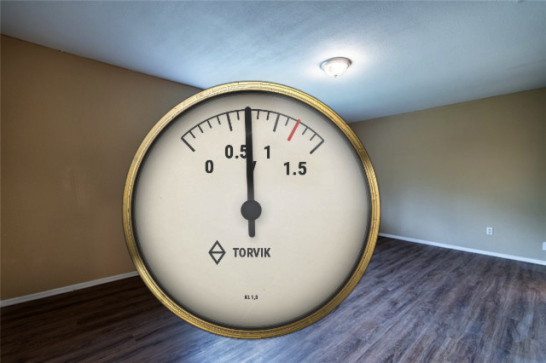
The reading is 0.7 V
